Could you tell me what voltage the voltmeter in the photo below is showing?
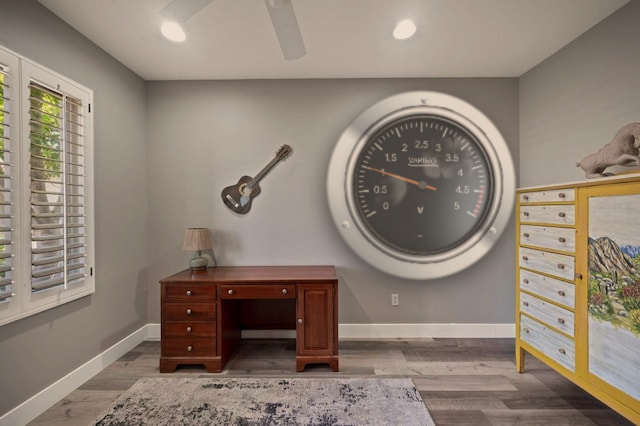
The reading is 1 V
